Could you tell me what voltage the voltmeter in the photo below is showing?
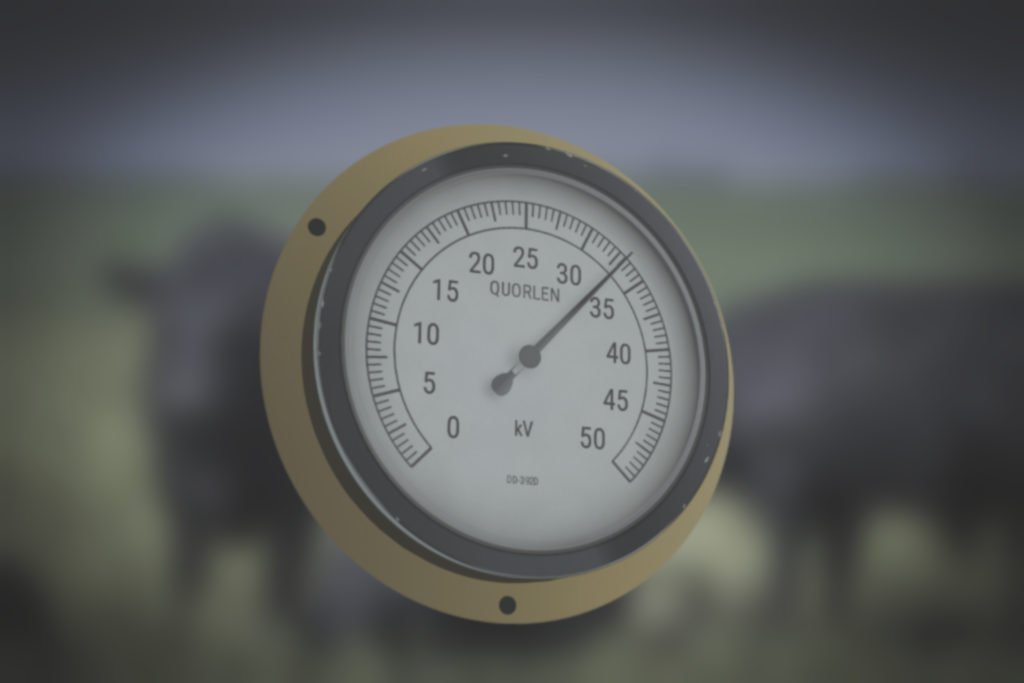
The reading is 33 kV
